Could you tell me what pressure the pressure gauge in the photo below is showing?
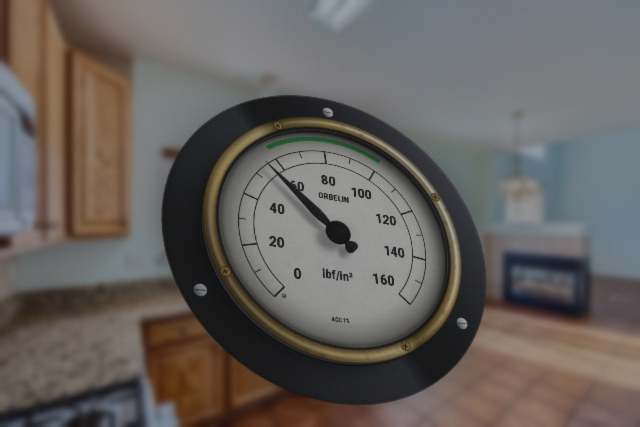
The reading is 55 psi
